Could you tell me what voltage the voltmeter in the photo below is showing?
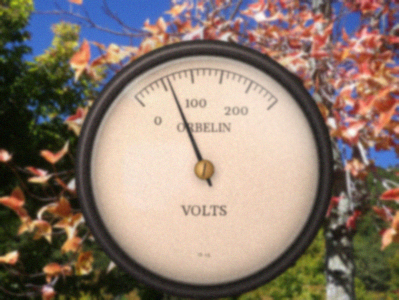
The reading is 60 V
